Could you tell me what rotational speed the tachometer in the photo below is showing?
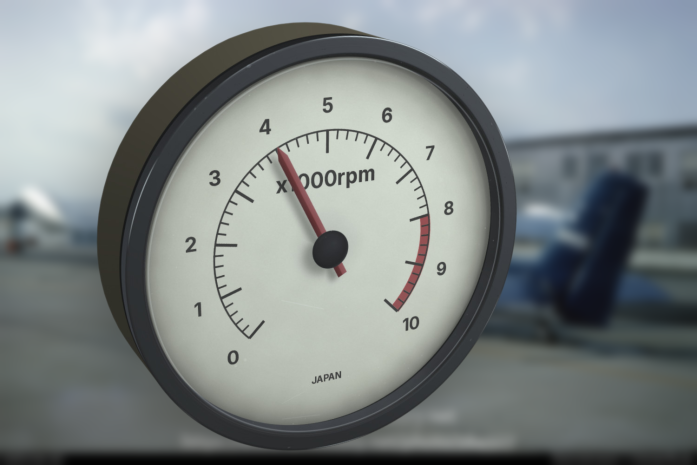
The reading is 4000 rpm
